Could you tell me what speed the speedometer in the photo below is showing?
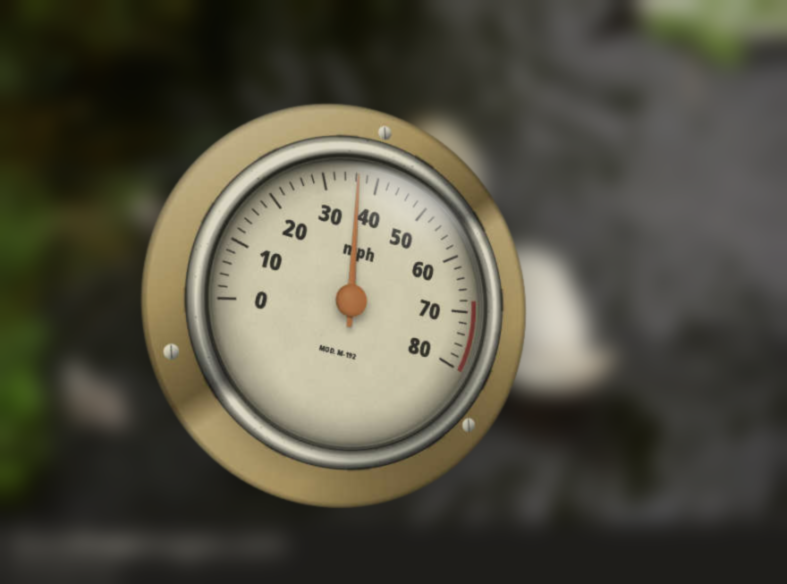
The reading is 36 mph
